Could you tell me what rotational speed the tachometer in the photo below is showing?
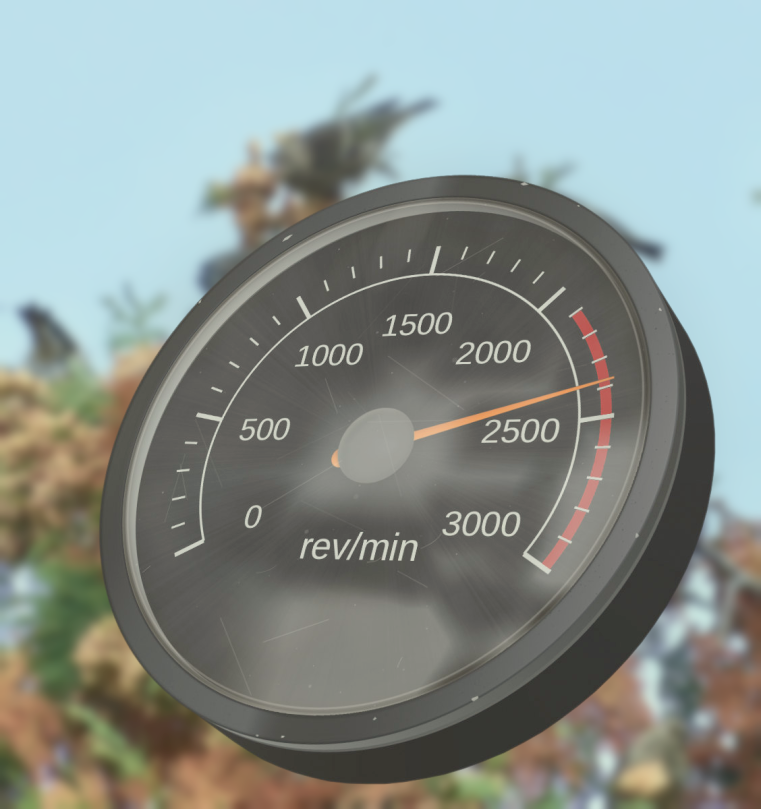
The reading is 2400 rpm
